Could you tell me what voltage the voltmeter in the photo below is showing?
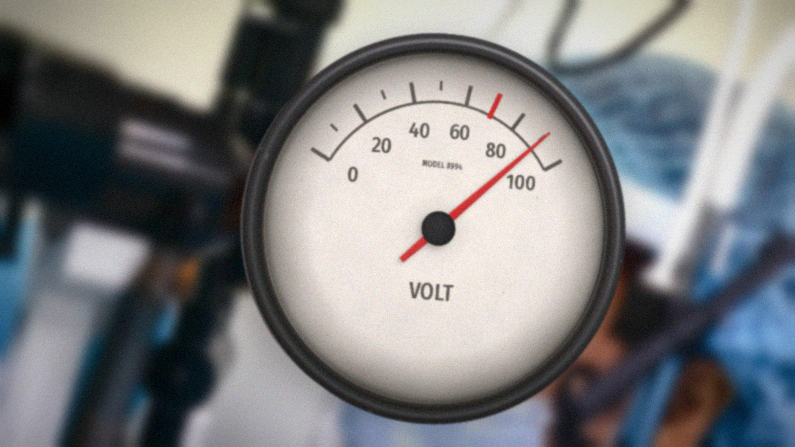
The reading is 90 V
